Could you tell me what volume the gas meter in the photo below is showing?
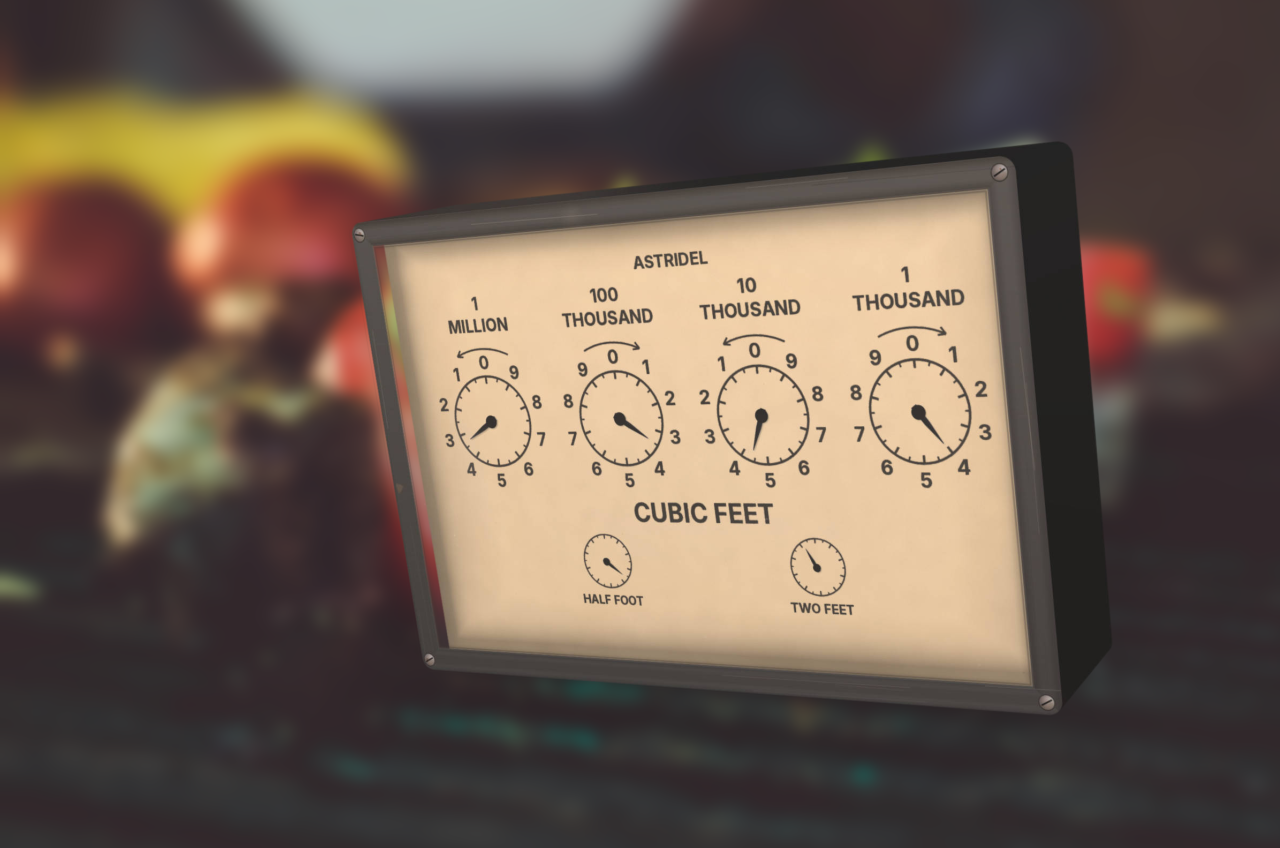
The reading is 334400 ft³
